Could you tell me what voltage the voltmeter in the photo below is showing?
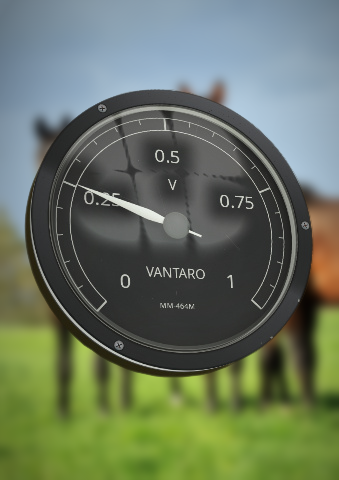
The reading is 0.25 V
